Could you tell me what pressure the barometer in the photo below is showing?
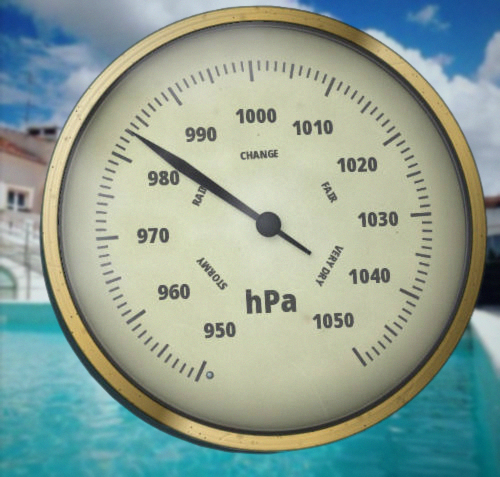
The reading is 983 hPa
